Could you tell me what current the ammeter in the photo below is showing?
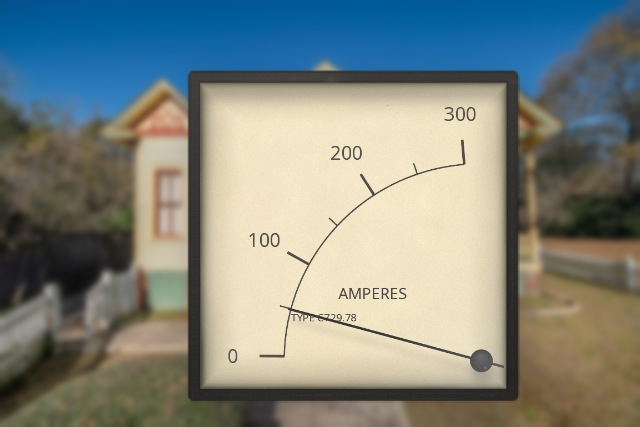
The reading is 50 A
